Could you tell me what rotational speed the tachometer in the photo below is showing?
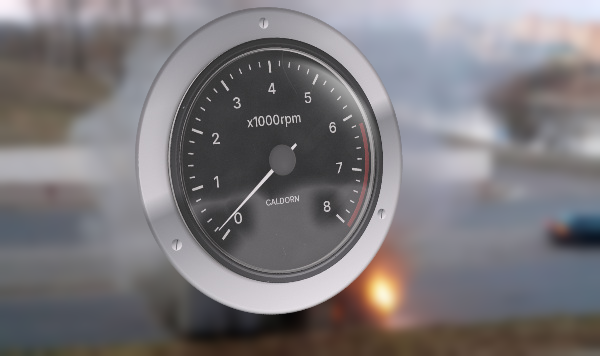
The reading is 200 rpm
